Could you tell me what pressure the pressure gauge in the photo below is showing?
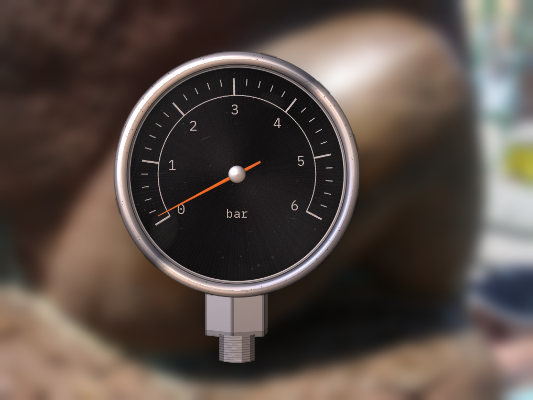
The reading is 0.1 bar
